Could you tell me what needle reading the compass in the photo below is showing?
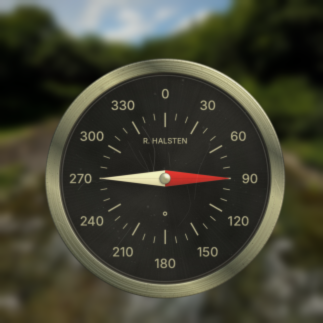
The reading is 90 °
